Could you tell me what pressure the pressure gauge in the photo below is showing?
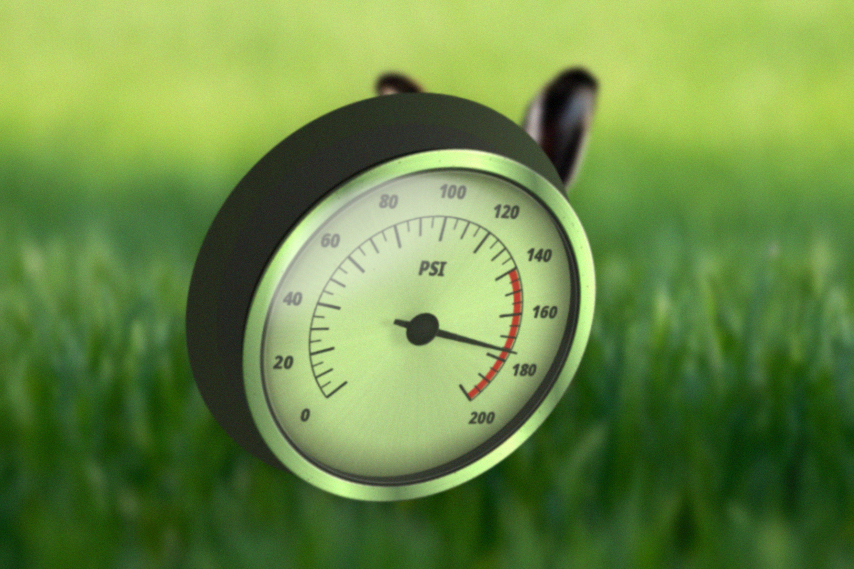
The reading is 175 psi
